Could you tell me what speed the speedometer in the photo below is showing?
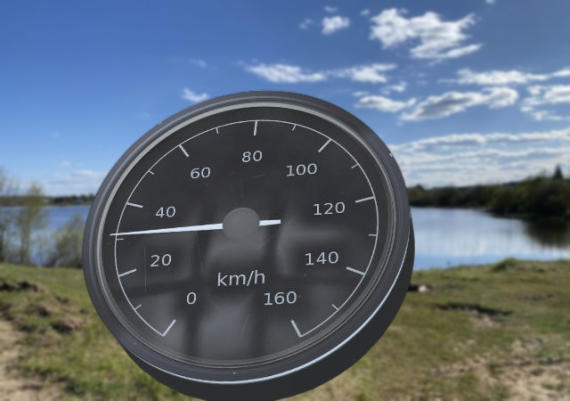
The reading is 30 km/h
